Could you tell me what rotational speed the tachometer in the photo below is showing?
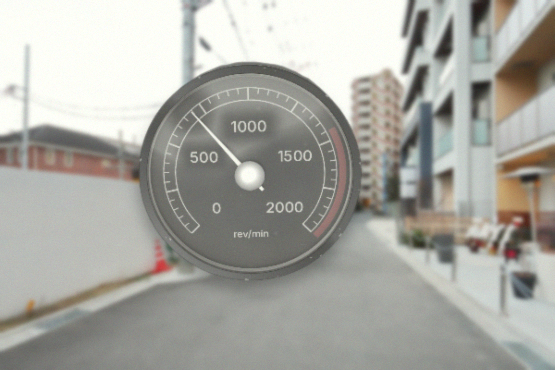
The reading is 700 rpm
